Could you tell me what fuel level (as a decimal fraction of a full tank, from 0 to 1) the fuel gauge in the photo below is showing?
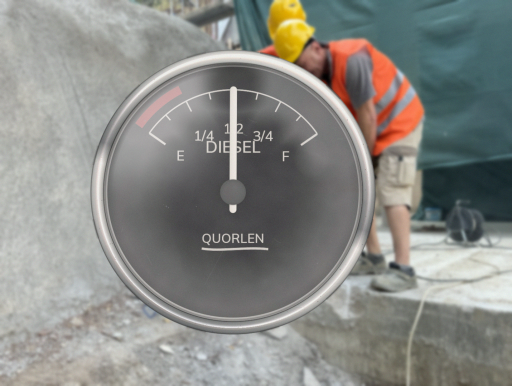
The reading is 0.5
